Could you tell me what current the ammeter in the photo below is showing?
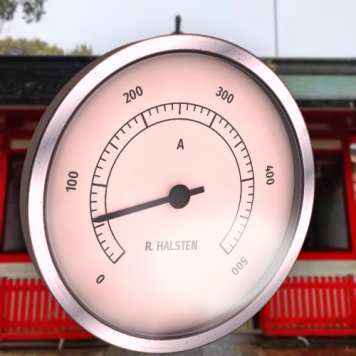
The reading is 60 A
